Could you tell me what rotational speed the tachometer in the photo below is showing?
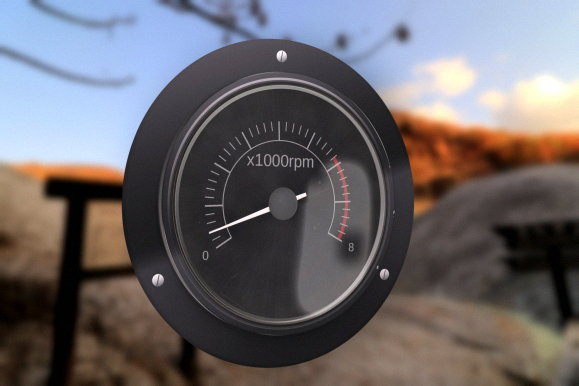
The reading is 400 rpm
